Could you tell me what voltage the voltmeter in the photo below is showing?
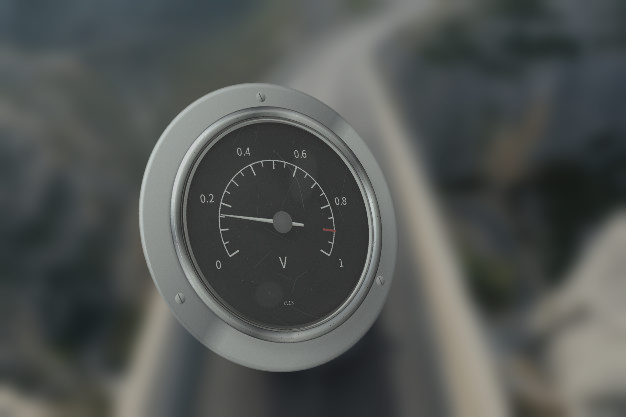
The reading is 0.15 V
